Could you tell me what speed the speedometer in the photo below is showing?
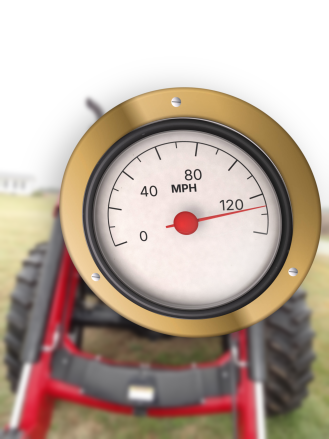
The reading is 125 mph
